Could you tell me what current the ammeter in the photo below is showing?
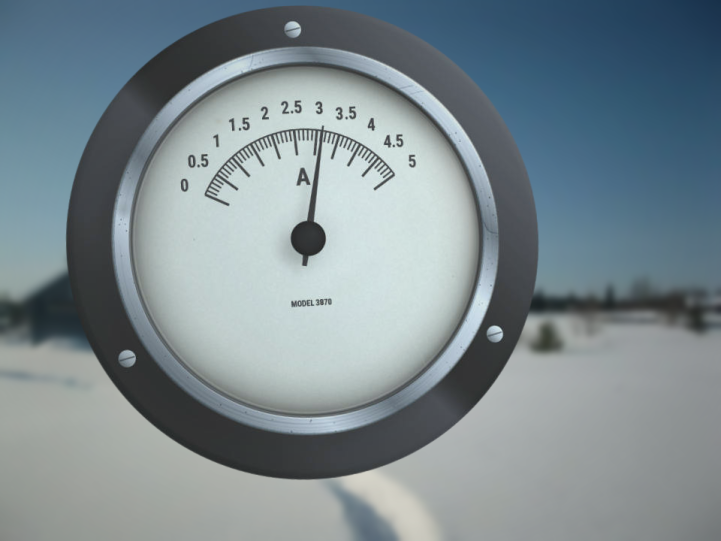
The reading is 3.1 A
